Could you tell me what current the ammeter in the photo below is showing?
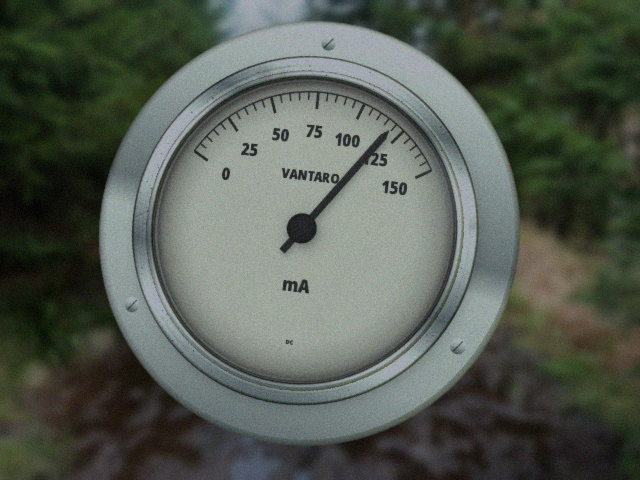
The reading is 120 mA
